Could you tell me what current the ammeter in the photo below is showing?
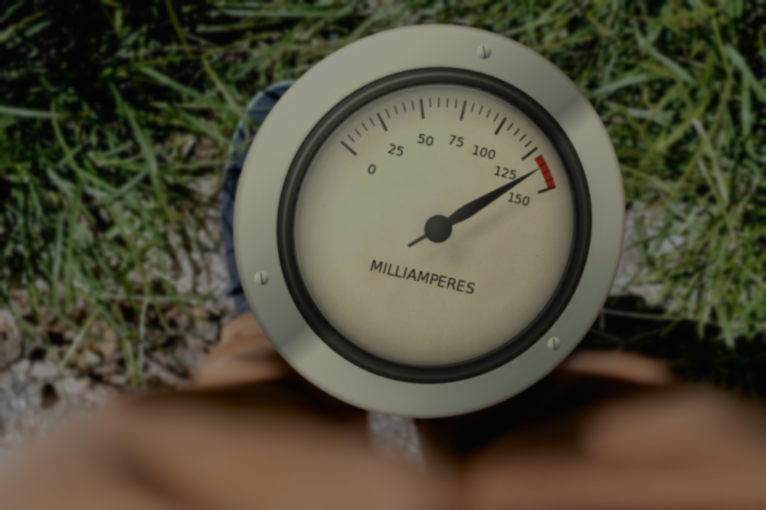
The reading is 135 mA
